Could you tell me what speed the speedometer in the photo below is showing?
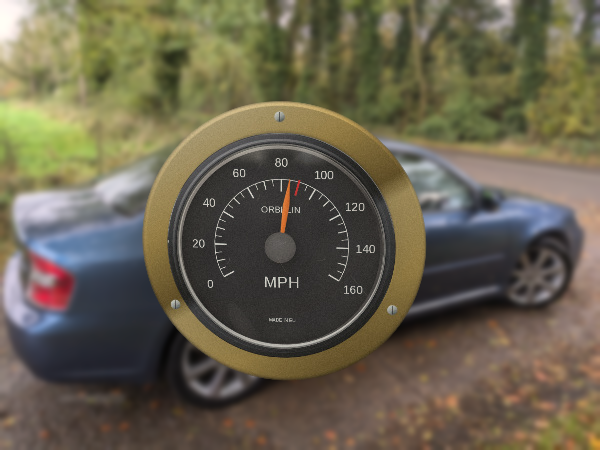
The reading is 85 mph
